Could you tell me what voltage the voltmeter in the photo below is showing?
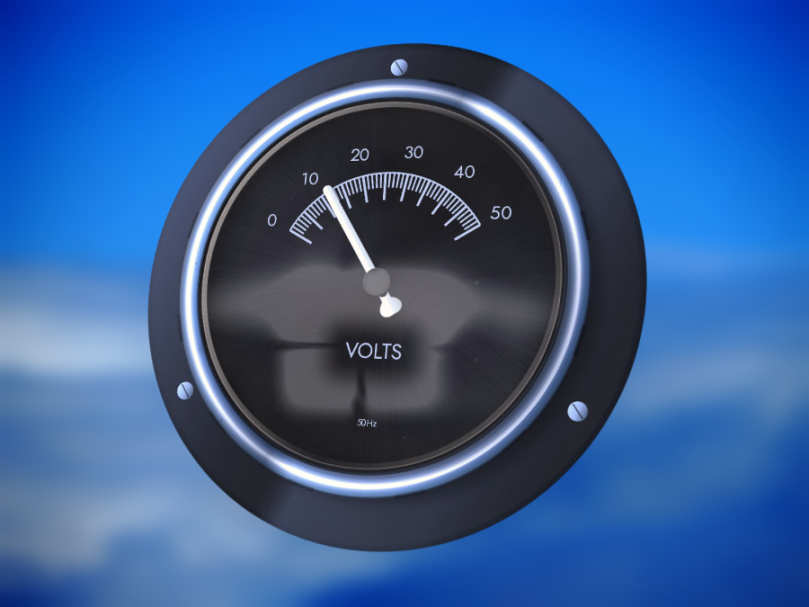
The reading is 12 V
